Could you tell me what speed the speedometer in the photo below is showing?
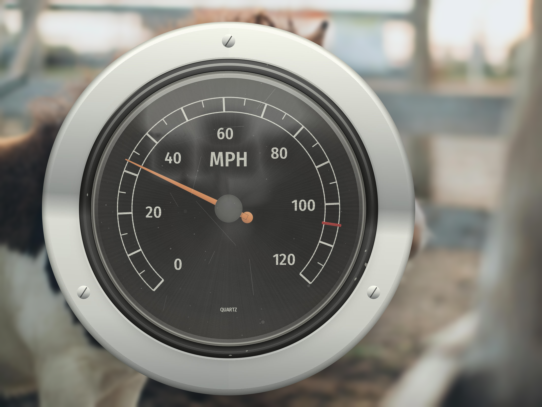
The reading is 32.5 mph
